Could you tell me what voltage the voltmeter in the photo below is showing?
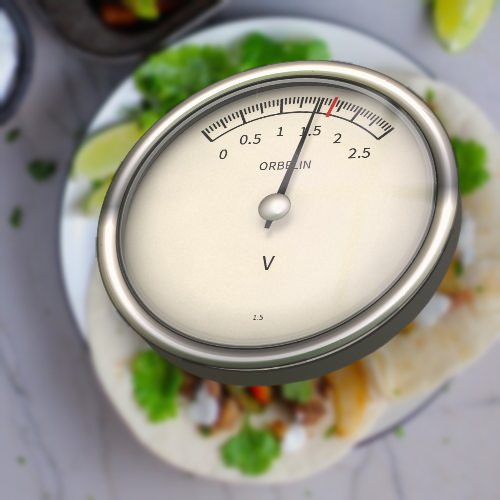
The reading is 1.5 V
